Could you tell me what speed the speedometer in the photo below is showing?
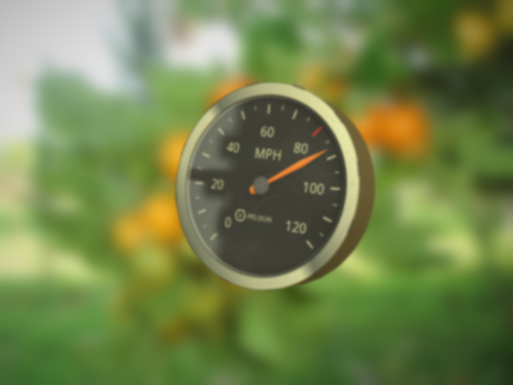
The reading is 87.5 mph
